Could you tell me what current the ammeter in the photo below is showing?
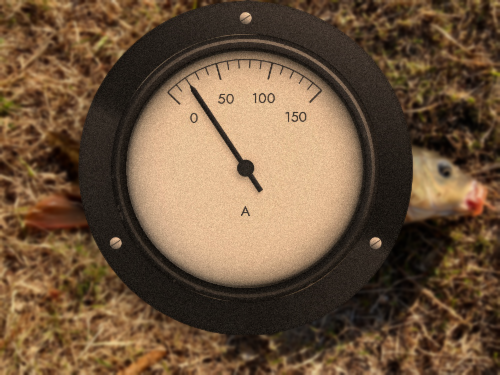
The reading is 20 A
